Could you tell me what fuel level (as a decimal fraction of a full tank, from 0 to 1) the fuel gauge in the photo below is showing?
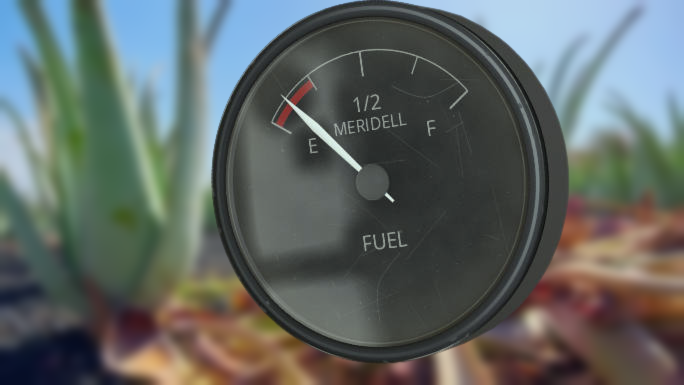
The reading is 0.125
